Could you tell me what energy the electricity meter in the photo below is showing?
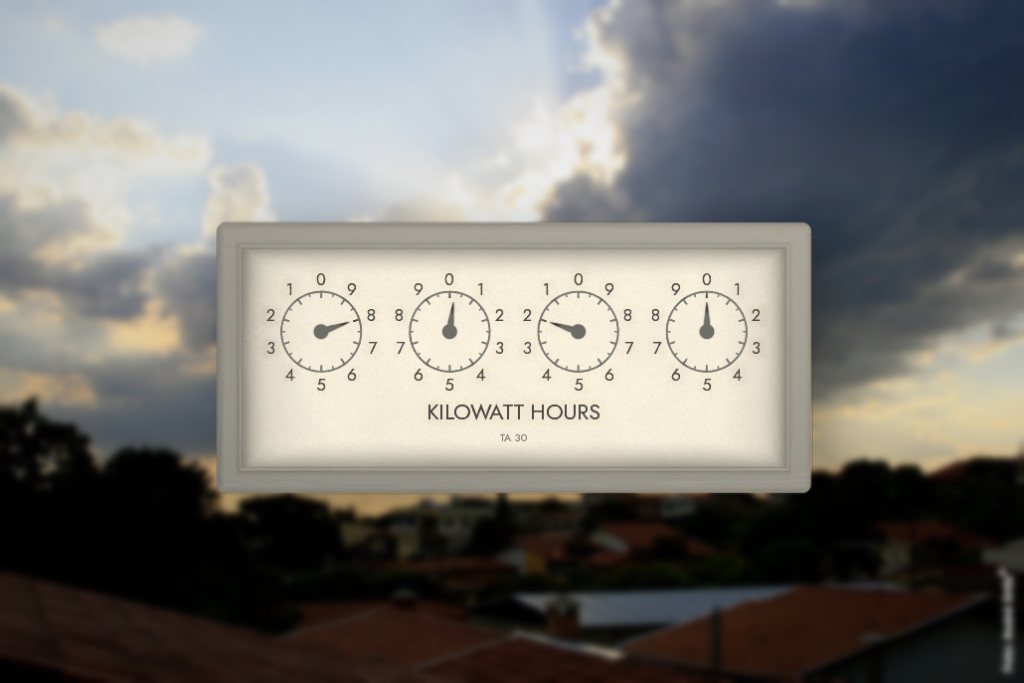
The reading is 8020 kWh
